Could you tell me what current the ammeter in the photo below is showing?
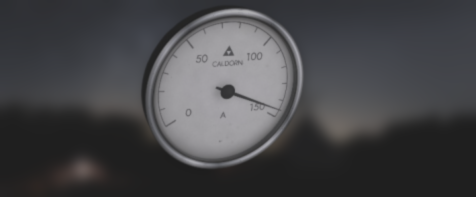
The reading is 145 A
